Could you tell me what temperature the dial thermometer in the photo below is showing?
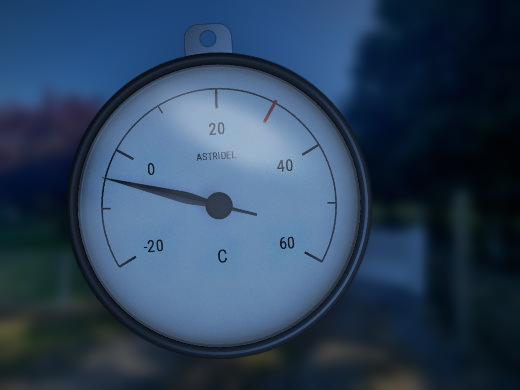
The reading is -5 °C
